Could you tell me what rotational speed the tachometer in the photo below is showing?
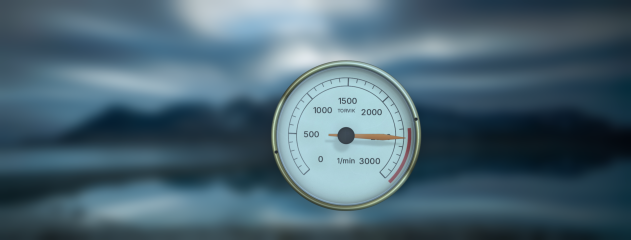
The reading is 2500 rpm
